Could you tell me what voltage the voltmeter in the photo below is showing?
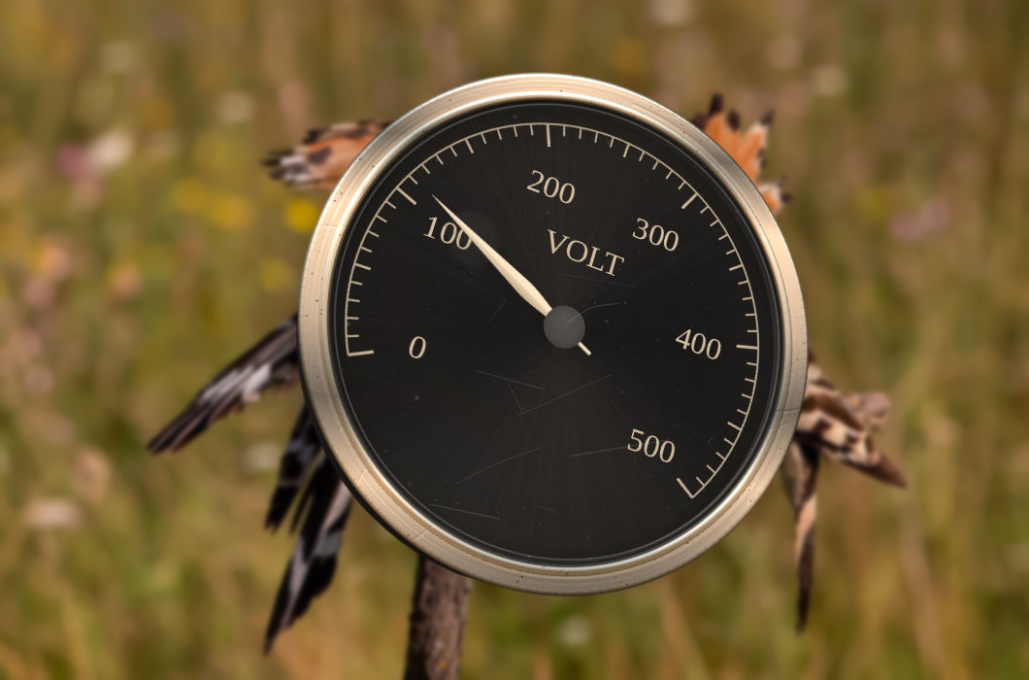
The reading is 110 V
